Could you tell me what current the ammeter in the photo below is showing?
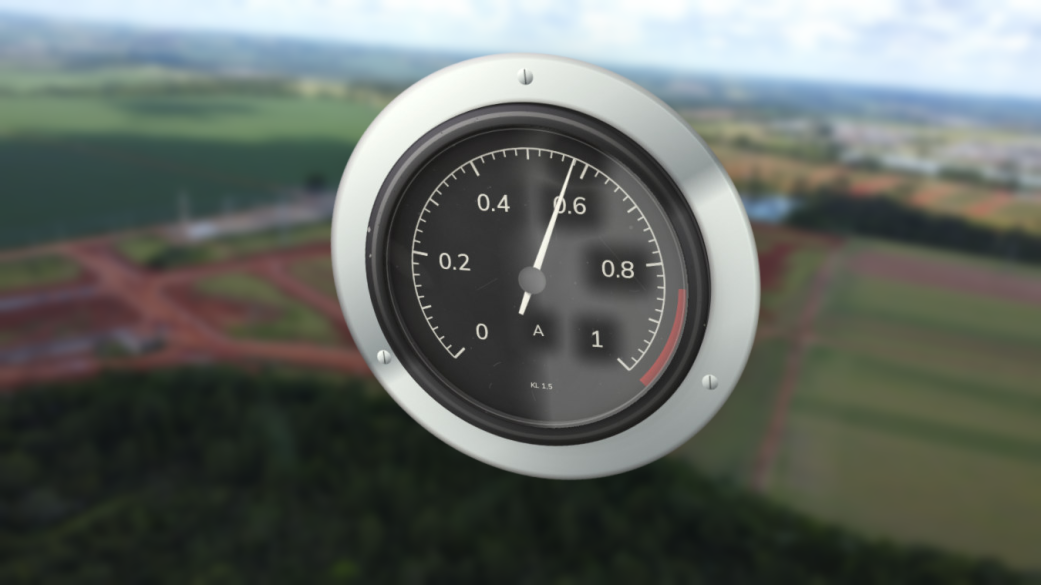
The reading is 0.58 A
